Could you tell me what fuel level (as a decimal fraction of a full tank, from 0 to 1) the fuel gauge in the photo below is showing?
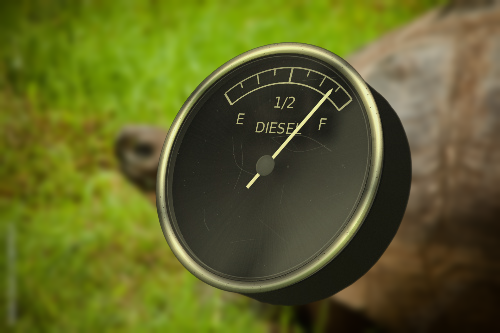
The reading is 0.875
